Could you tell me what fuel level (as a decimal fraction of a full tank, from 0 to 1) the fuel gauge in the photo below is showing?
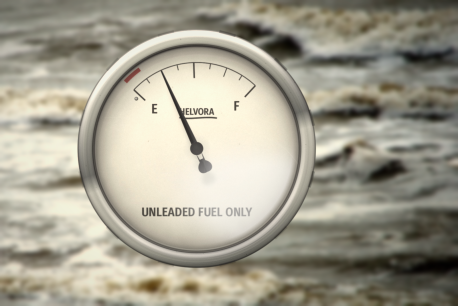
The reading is 0.25
